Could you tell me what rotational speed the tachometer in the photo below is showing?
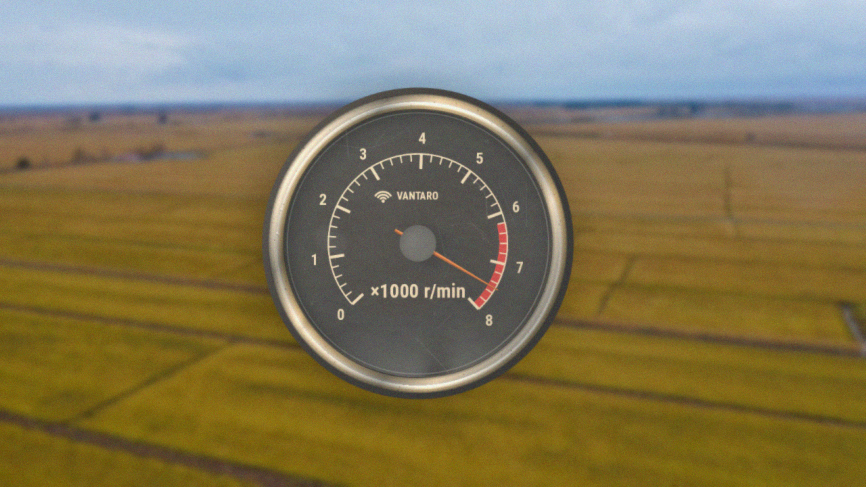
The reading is 7500 rpm
